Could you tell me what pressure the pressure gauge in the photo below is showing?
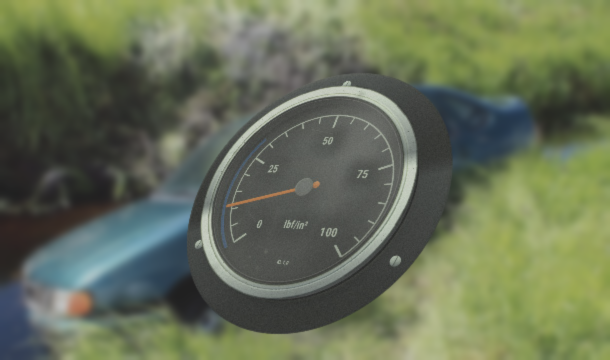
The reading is 10 psi
